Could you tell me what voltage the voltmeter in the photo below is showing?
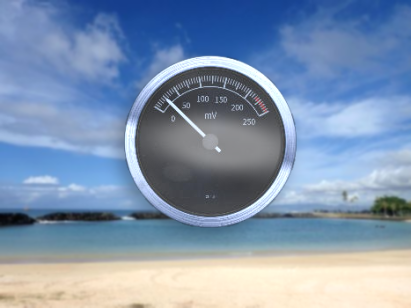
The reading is 25 mV
